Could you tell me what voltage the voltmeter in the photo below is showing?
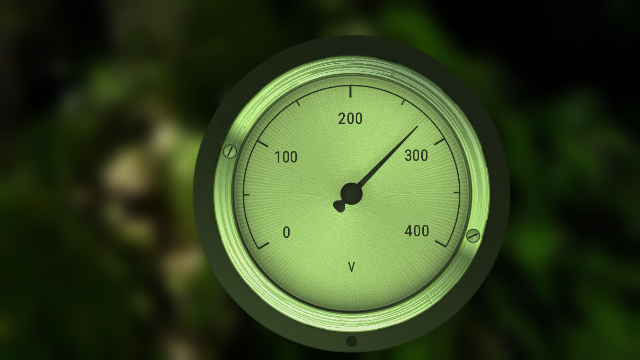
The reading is 275 V
